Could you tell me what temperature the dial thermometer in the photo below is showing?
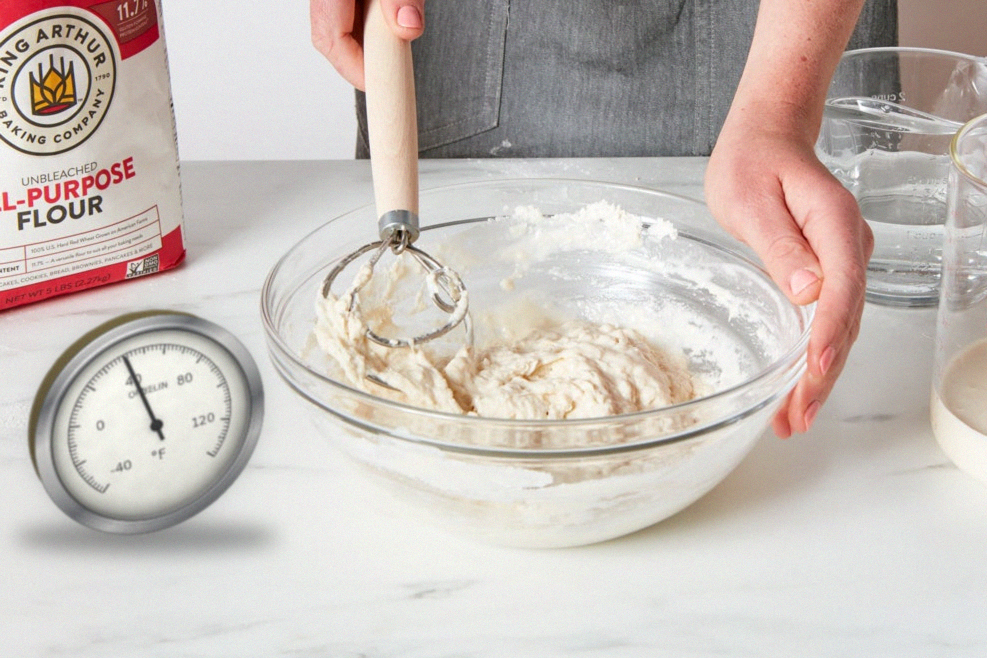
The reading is 40 °F
